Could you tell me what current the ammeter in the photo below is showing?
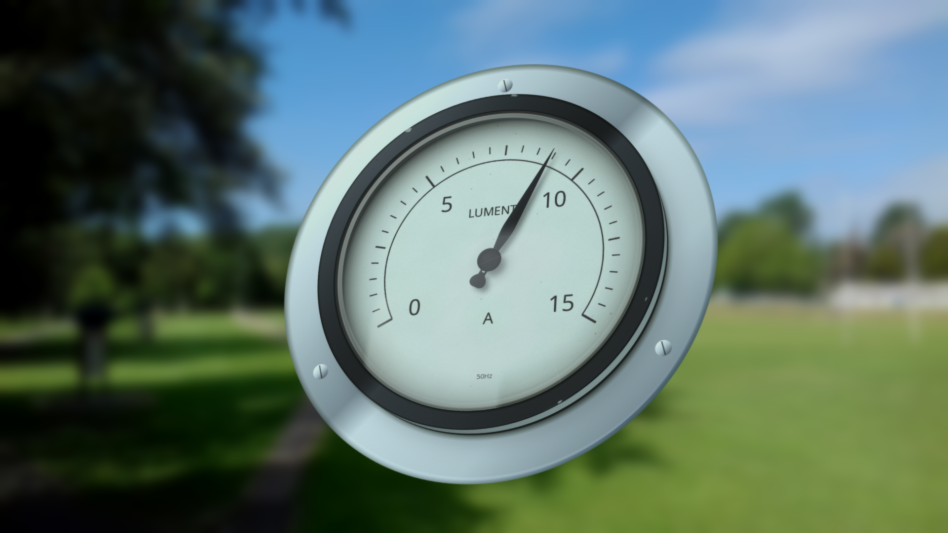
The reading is 9 A
